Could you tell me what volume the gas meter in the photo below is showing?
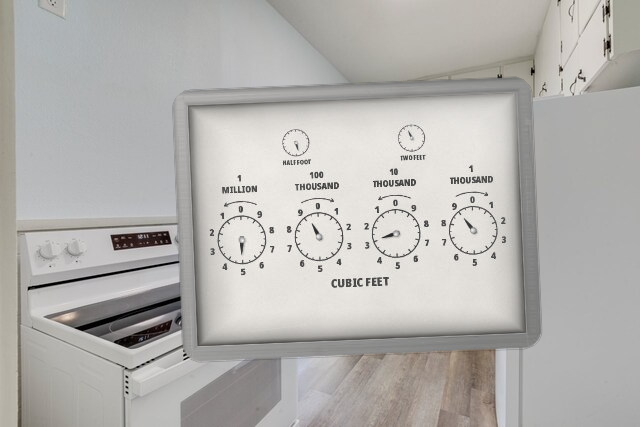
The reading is 492900 ft³
